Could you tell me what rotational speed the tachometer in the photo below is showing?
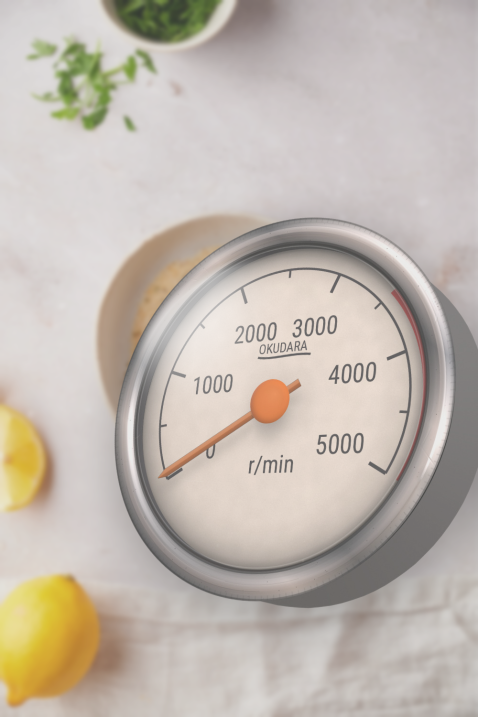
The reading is 0 rpm
